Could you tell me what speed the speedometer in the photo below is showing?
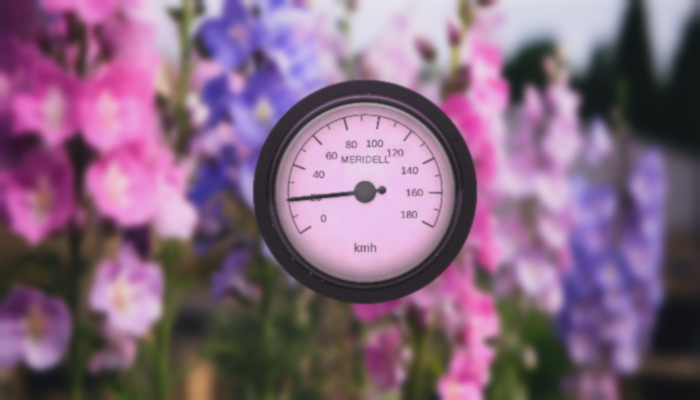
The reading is 20 km/h
